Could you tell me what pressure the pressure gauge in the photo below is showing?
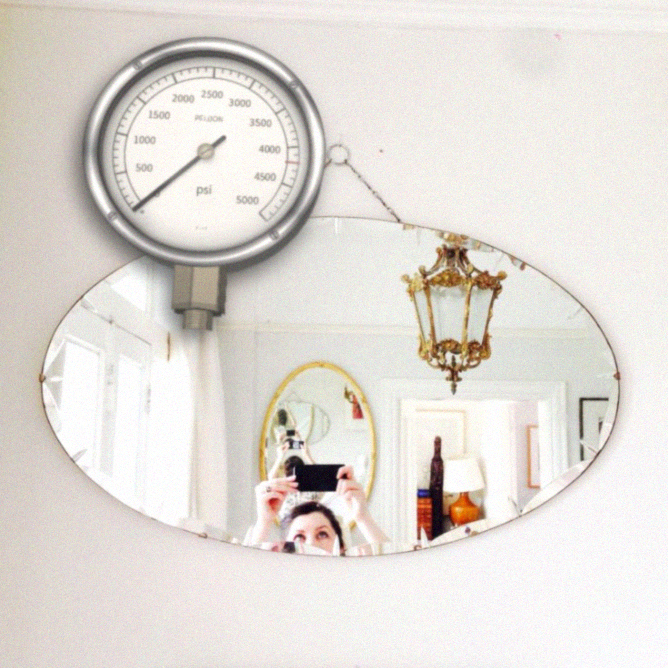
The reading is 0 psi
